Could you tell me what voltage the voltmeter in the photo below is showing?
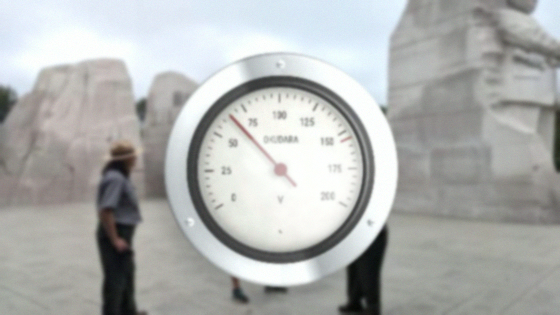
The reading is 65 V
